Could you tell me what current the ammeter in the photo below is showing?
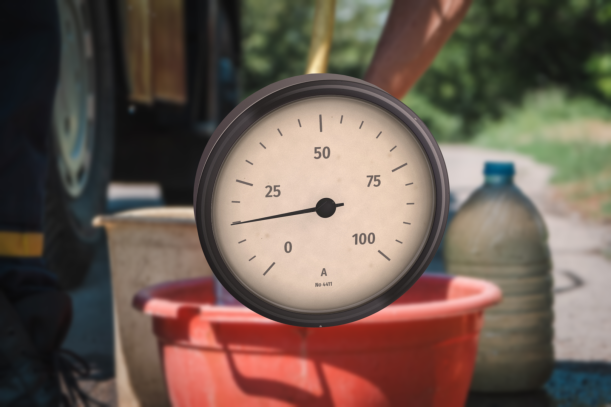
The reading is 15 A
